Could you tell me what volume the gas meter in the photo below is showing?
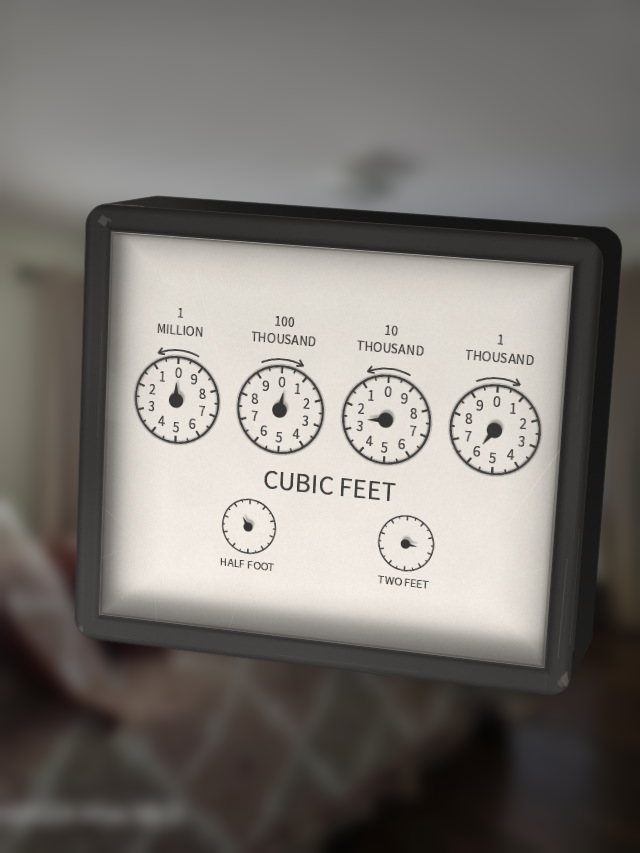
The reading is 2600 ft³
